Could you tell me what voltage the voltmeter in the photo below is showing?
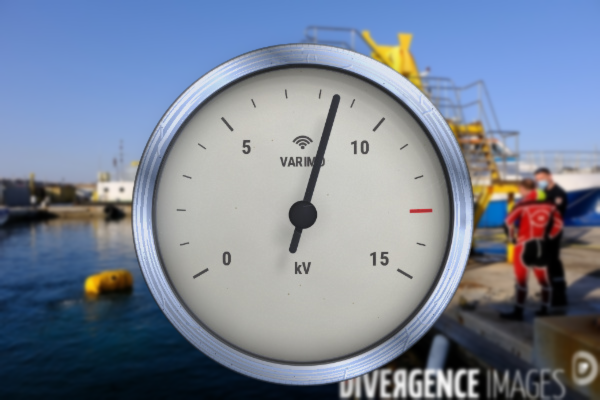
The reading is 8.5 kV
